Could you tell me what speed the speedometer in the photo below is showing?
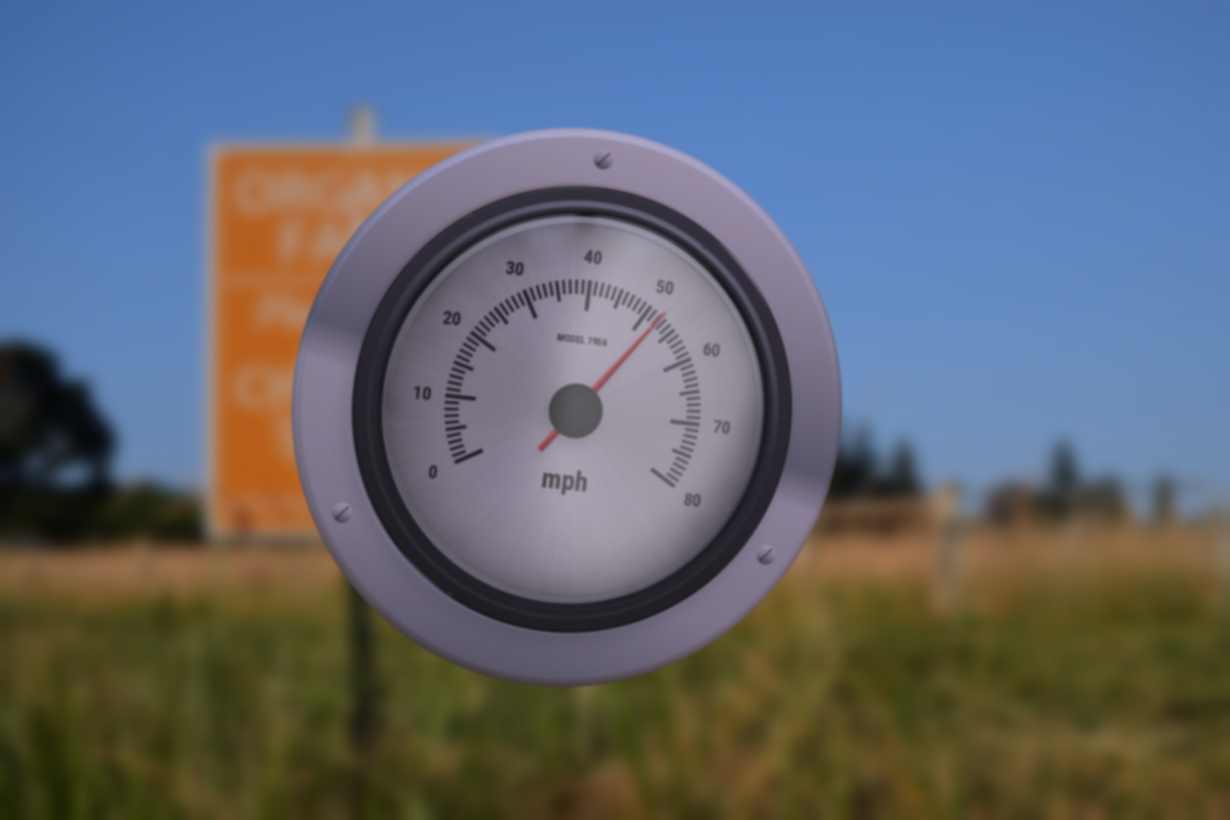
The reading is 52 mph
